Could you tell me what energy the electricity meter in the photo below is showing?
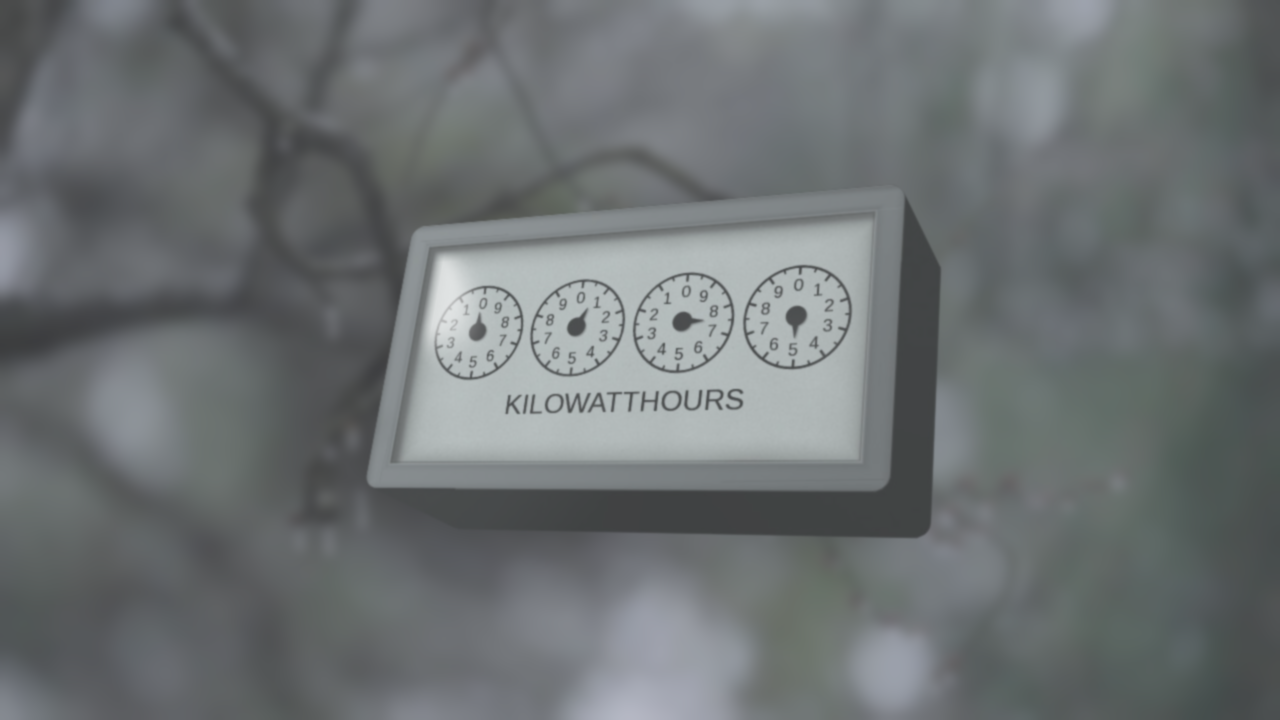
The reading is 75 kWh
